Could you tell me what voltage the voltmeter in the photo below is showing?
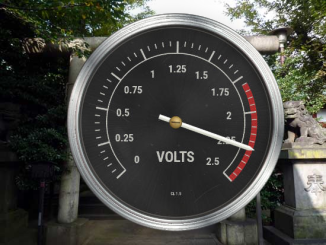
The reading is 2.25 V
